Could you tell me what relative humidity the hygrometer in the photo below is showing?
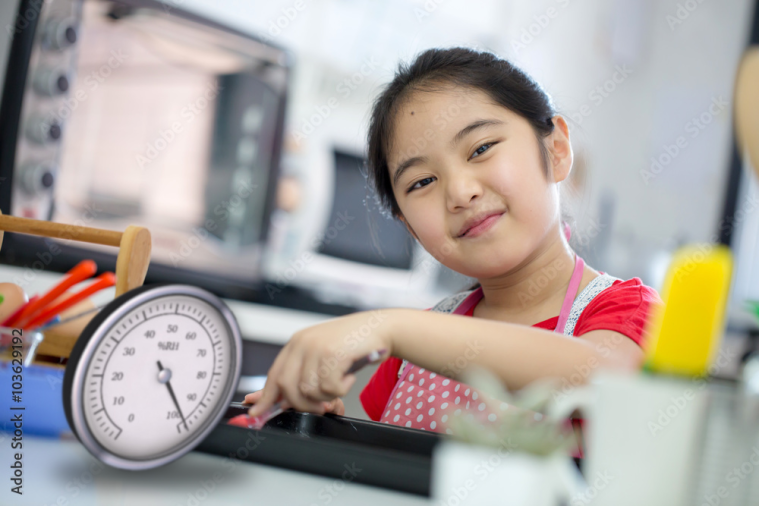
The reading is 98 %
